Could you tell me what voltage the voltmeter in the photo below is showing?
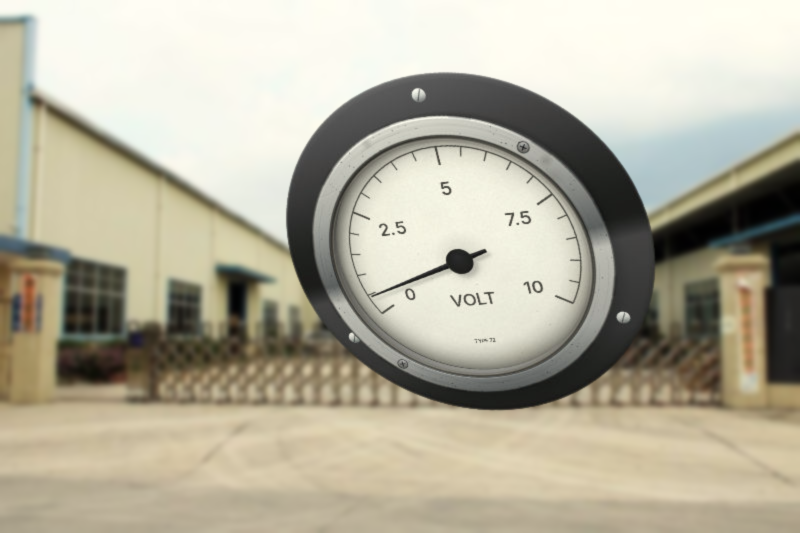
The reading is 0.5 V
